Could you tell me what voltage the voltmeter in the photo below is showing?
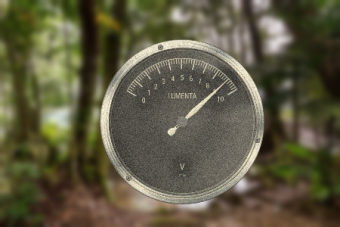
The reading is 9 V
